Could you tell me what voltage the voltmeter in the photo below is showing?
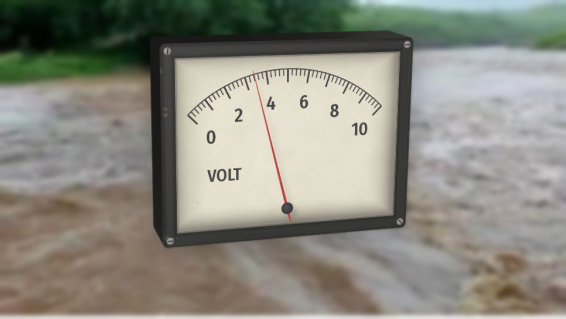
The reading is 3.4 V
